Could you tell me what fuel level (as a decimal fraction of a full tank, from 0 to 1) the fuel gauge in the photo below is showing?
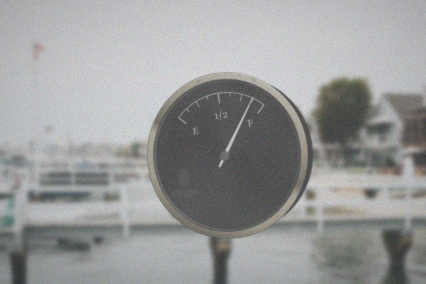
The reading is 0.875
